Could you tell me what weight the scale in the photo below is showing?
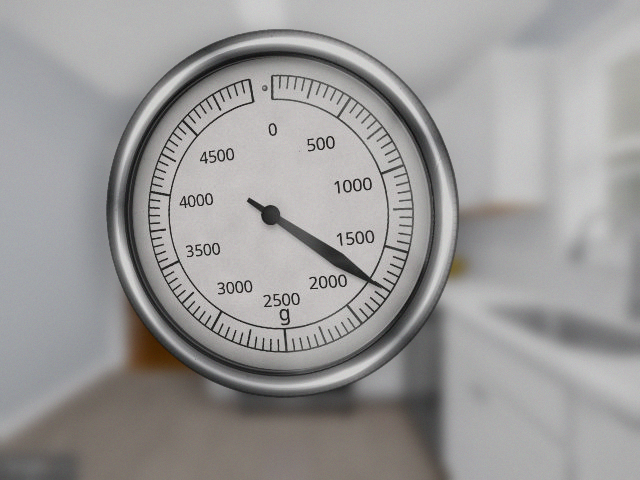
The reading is 1750 g
